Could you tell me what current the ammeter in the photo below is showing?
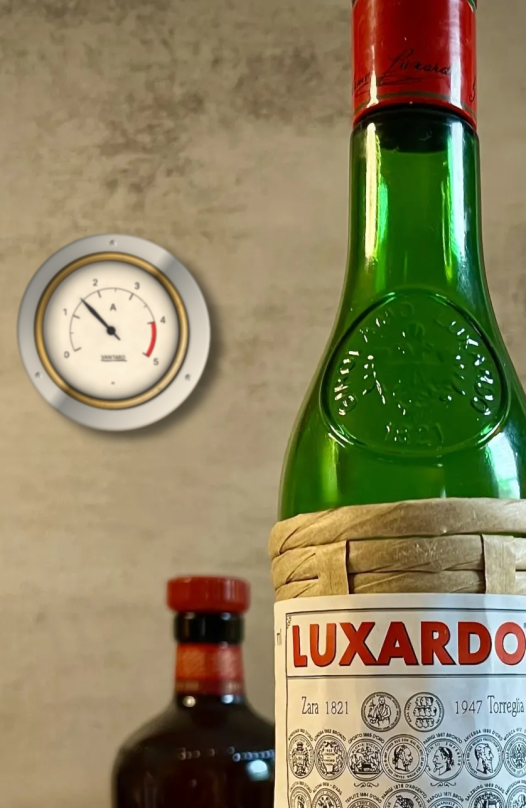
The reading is 1.5 A
